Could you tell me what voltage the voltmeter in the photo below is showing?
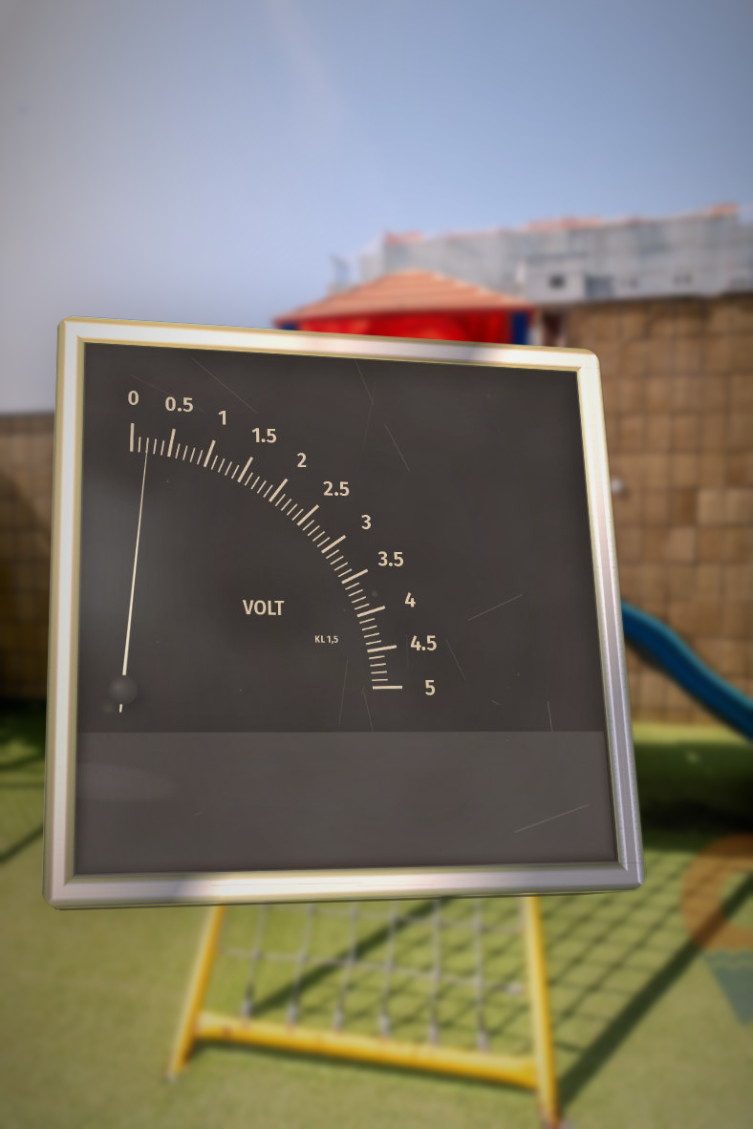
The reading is 0.2 V
